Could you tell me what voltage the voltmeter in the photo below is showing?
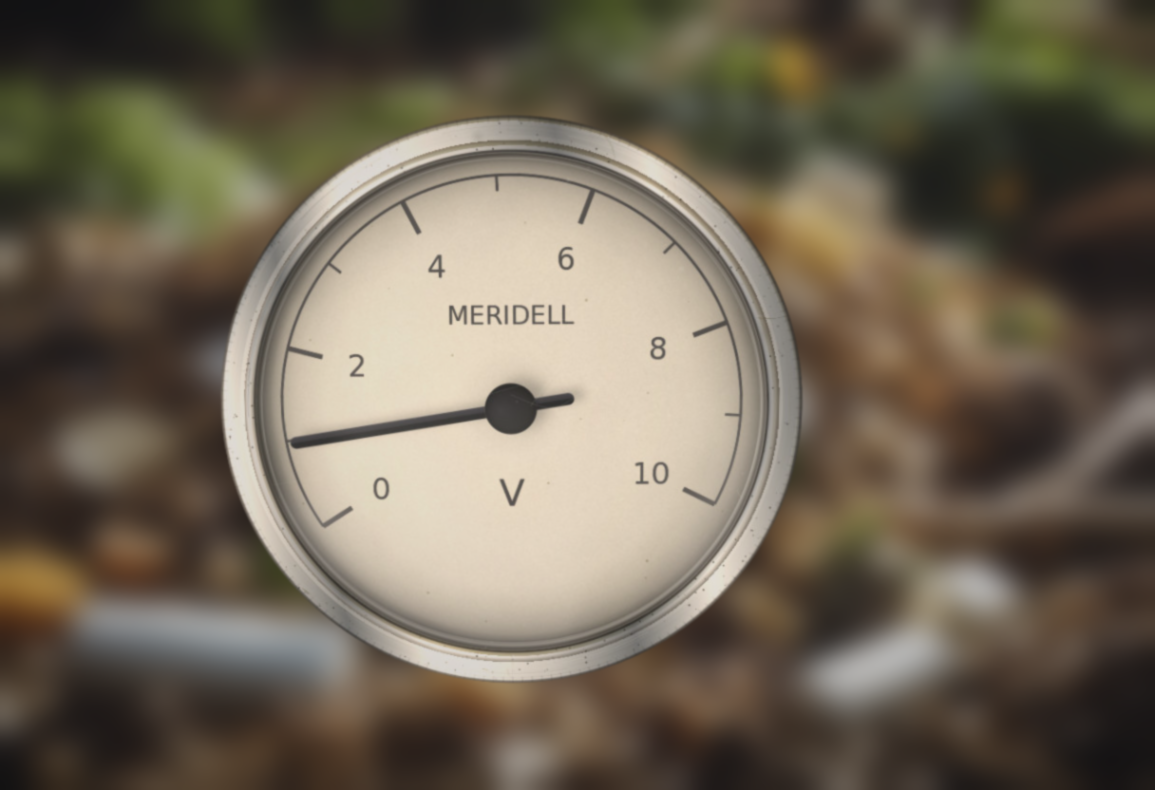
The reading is 1 V
